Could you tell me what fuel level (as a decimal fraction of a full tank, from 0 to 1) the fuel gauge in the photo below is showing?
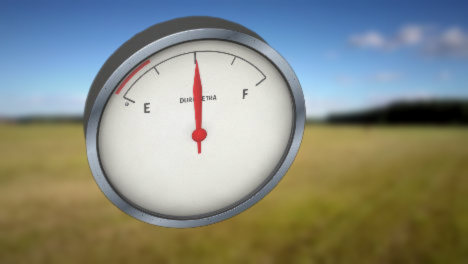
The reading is 0.5
